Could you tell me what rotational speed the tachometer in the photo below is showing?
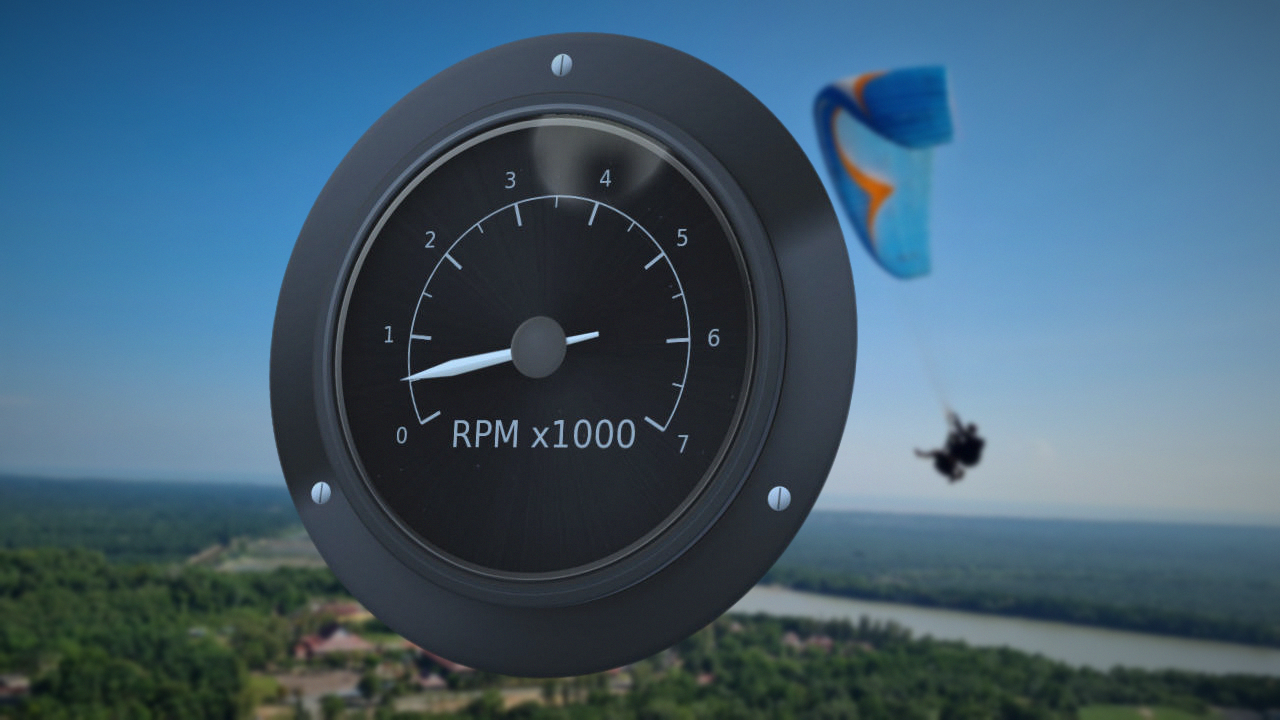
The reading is 500 rpm
